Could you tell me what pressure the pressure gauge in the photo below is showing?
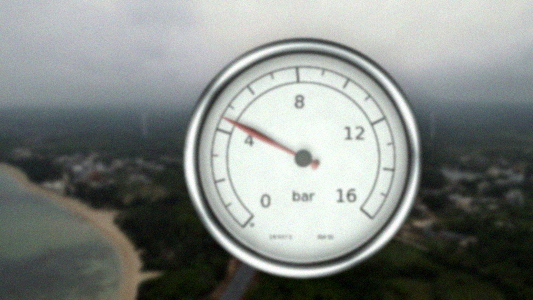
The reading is 4.5 bar
